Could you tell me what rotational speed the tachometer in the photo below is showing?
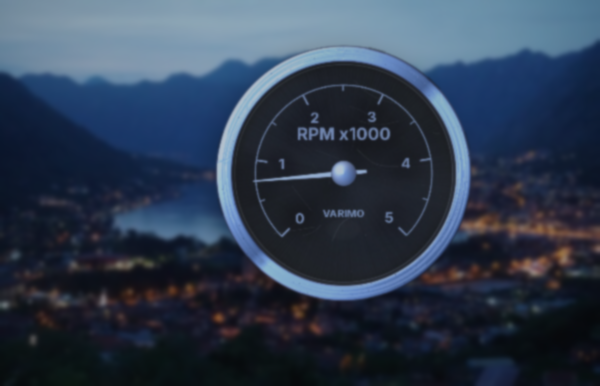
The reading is 750 rpm
